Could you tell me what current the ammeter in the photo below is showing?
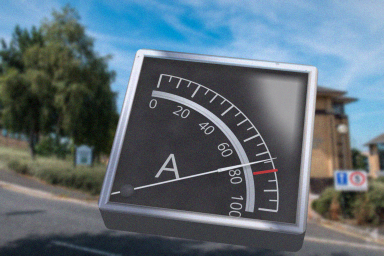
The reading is 75 A
